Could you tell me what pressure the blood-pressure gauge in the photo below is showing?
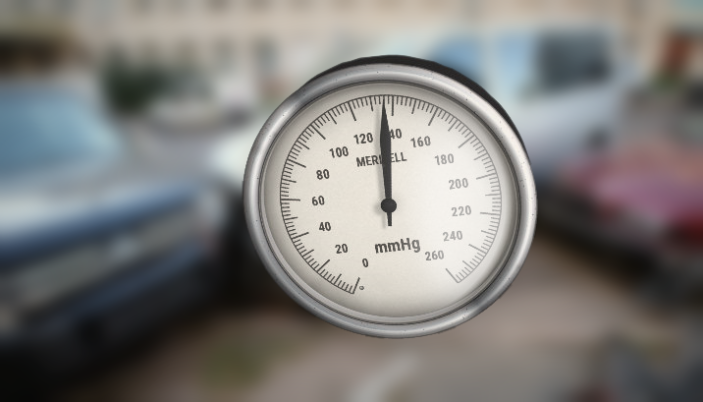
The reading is 136 mmHg
